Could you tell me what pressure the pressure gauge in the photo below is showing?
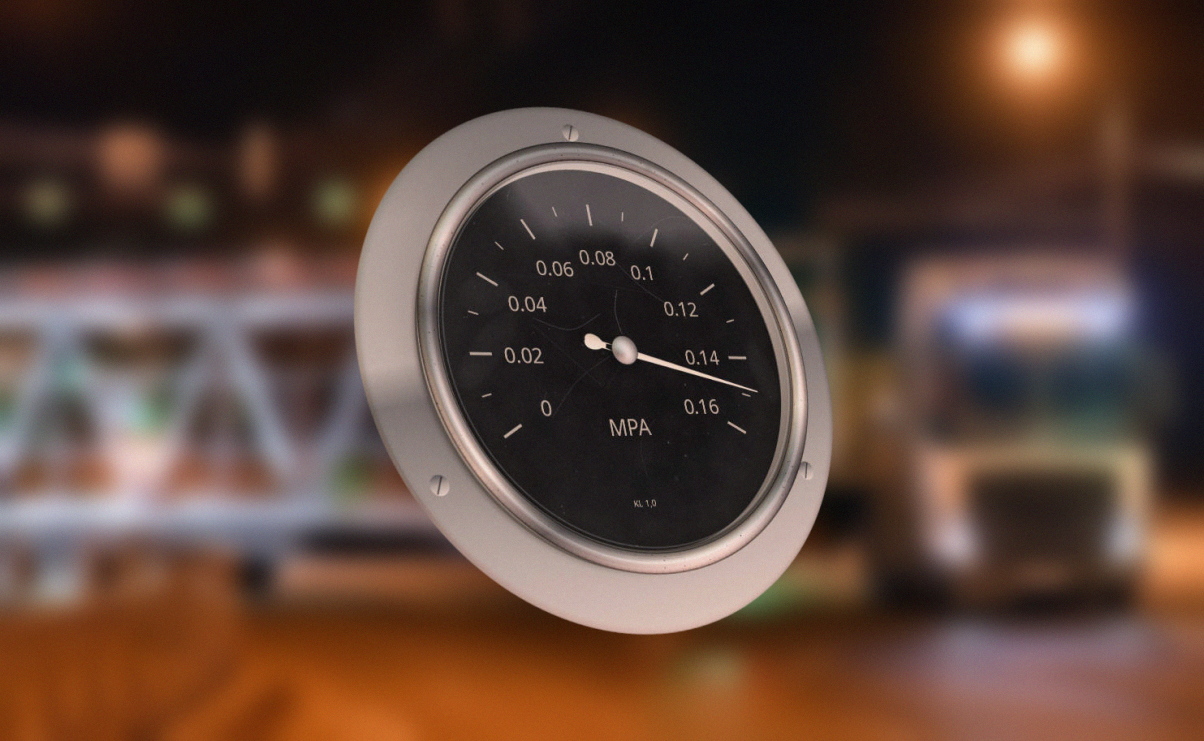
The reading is 0.15 MPa
